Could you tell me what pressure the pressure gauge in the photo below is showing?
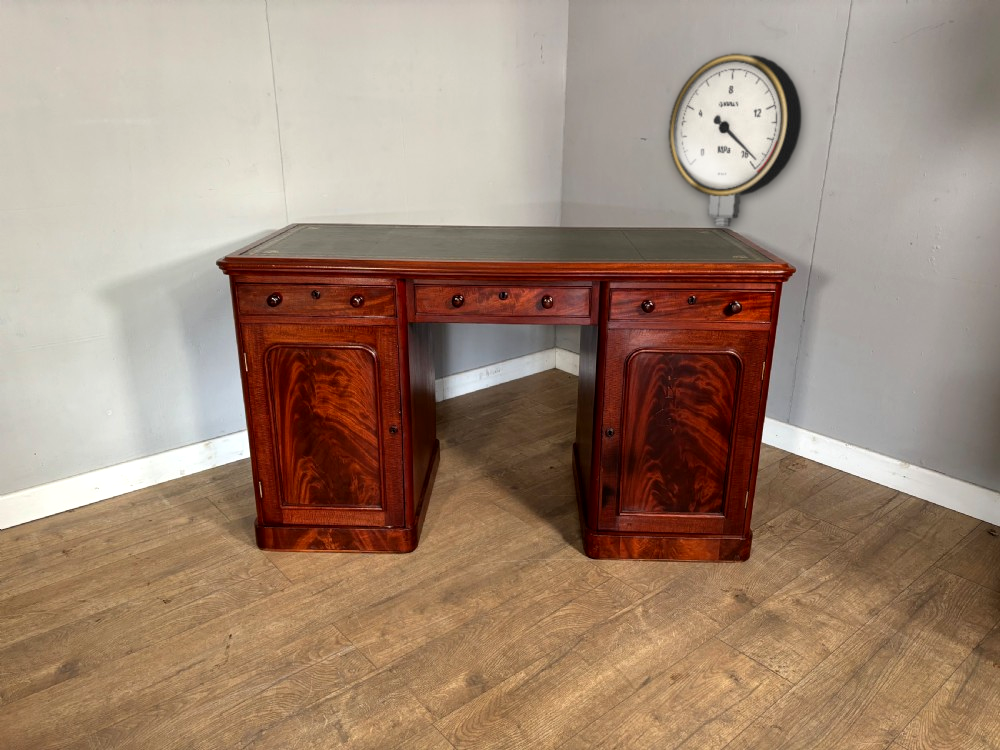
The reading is 15.5 MPa
